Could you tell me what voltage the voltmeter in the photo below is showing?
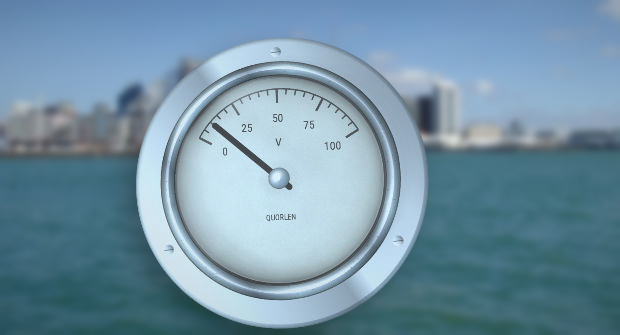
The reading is 10 V
